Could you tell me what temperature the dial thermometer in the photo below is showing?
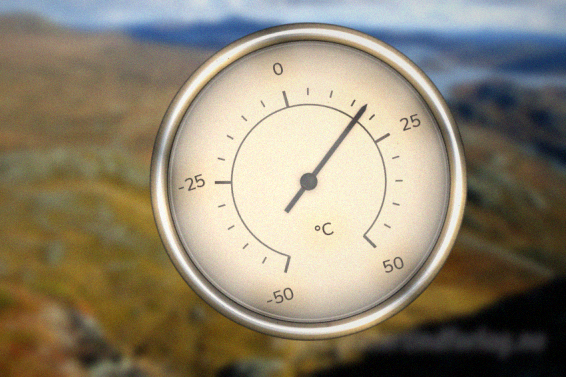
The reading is 17.5 °C
